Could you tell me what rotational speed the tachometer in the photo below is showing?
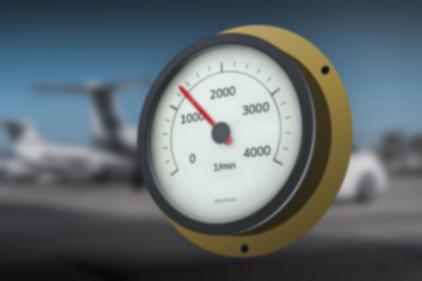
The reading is 1300 rpm
